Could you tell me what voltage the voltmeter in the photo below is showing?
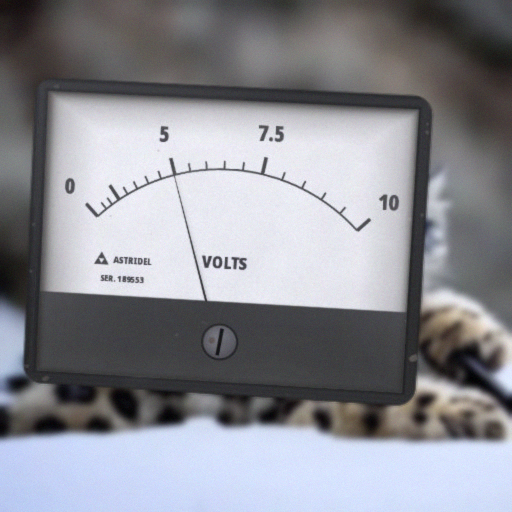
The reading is 5 V
